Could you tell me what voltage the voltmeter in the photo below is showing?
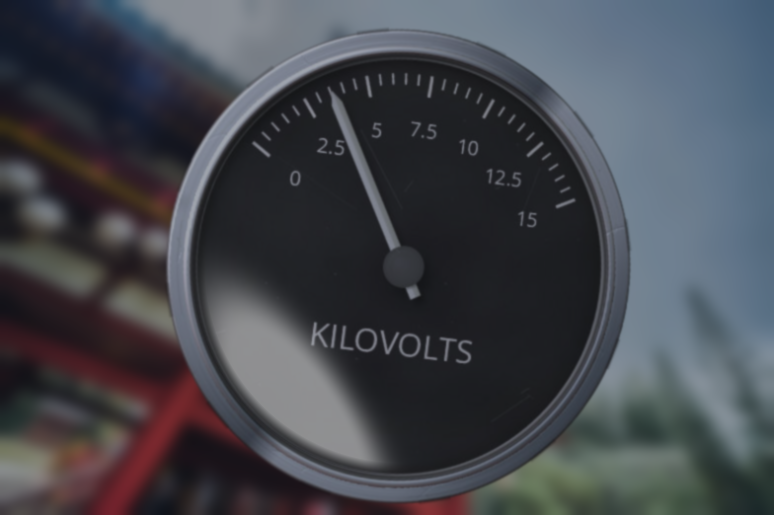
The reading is 3.5 kV
